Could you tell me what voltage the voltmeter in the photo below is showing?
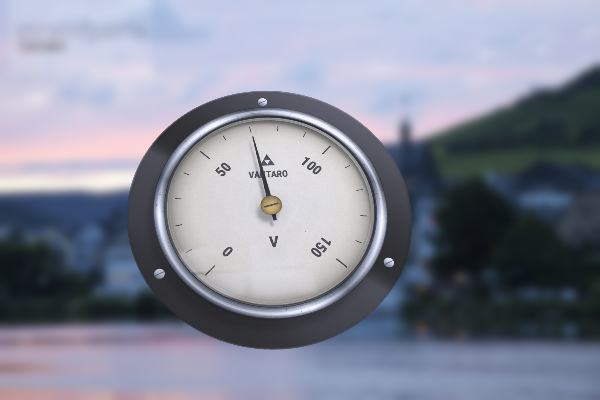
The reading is 70 V
